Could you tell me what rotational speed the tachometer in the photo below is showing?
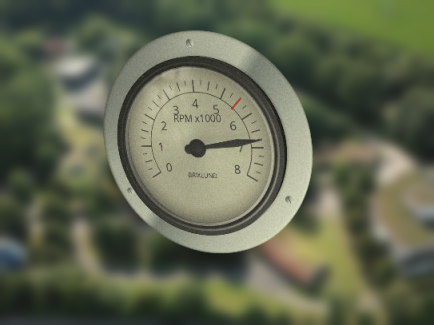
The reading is 6750 rpm
